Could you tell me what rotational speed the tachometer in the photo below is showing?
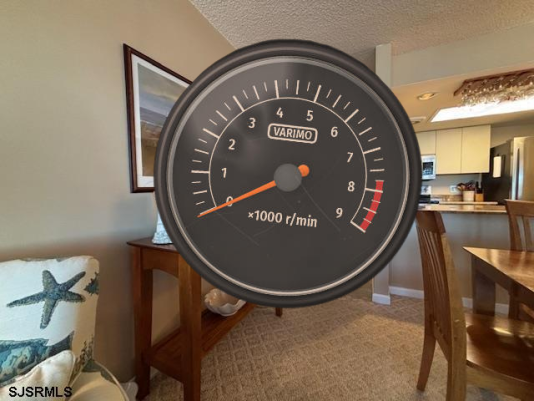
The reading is 0 rpm
